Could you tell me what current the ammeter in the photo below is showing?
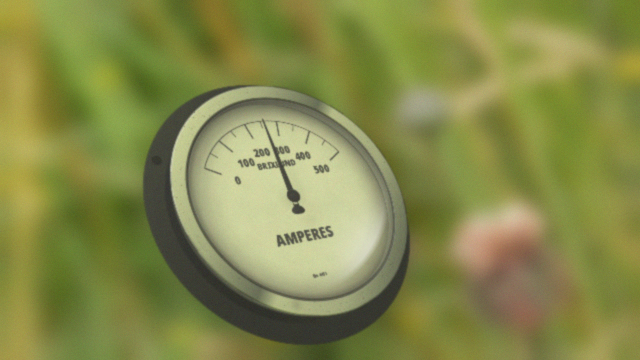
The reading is 250 A
